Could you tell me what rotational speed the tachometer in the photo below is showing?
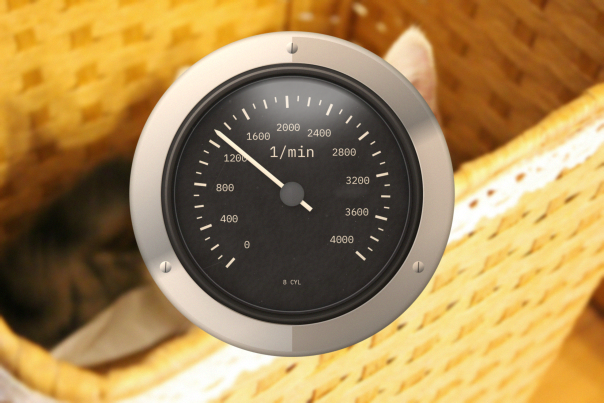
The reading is 1300 rpm
